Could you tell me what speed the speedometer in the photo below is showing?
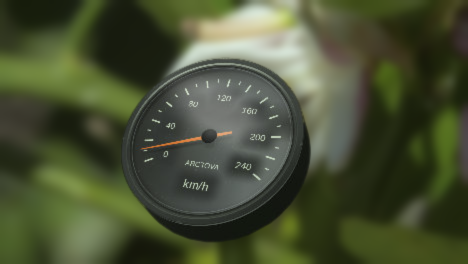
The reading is 10 km/h
